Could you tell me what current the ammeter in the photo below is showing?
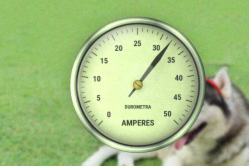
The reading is 32 A
